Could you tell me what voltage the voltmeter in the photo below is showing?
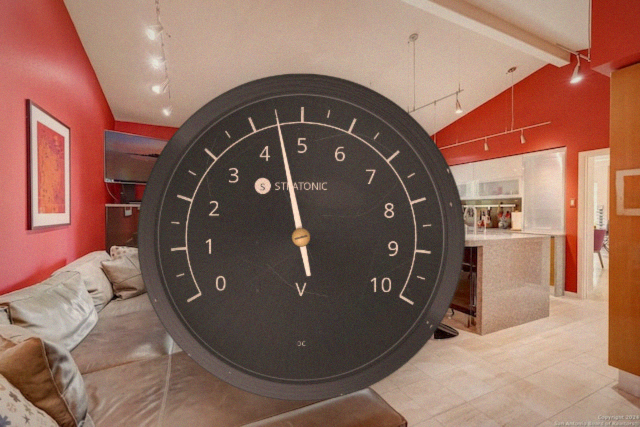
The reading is 4.5 V
